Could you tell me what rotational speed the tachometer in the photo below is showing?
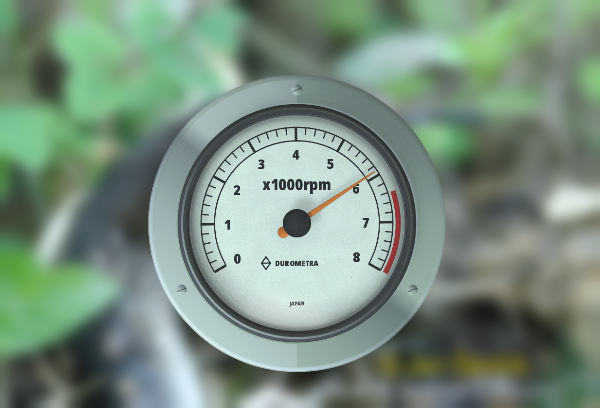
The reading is 5900 rpm
